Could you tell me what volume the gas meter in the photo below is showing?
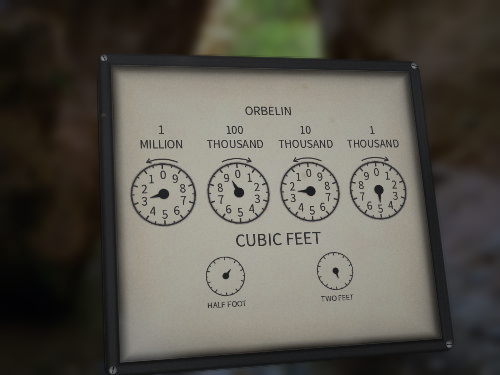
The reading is 292500 ft³
